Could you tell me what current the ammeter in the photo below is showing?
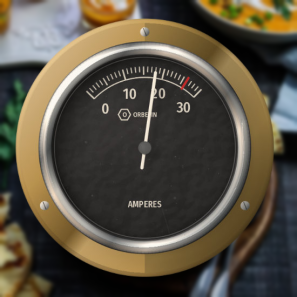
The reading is 18 A
